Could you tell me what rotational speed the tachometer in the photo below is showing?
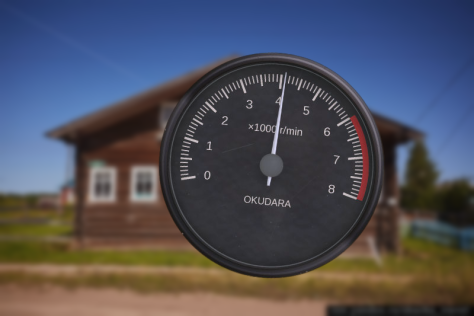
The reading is 4100 rpm
